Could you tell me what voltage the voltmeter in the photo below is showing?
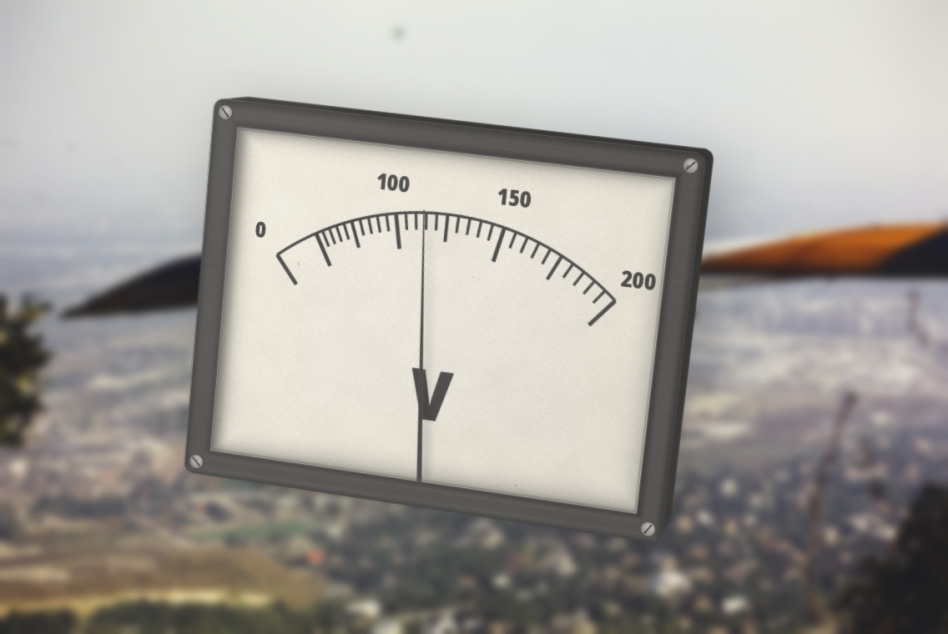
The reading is 115 V
